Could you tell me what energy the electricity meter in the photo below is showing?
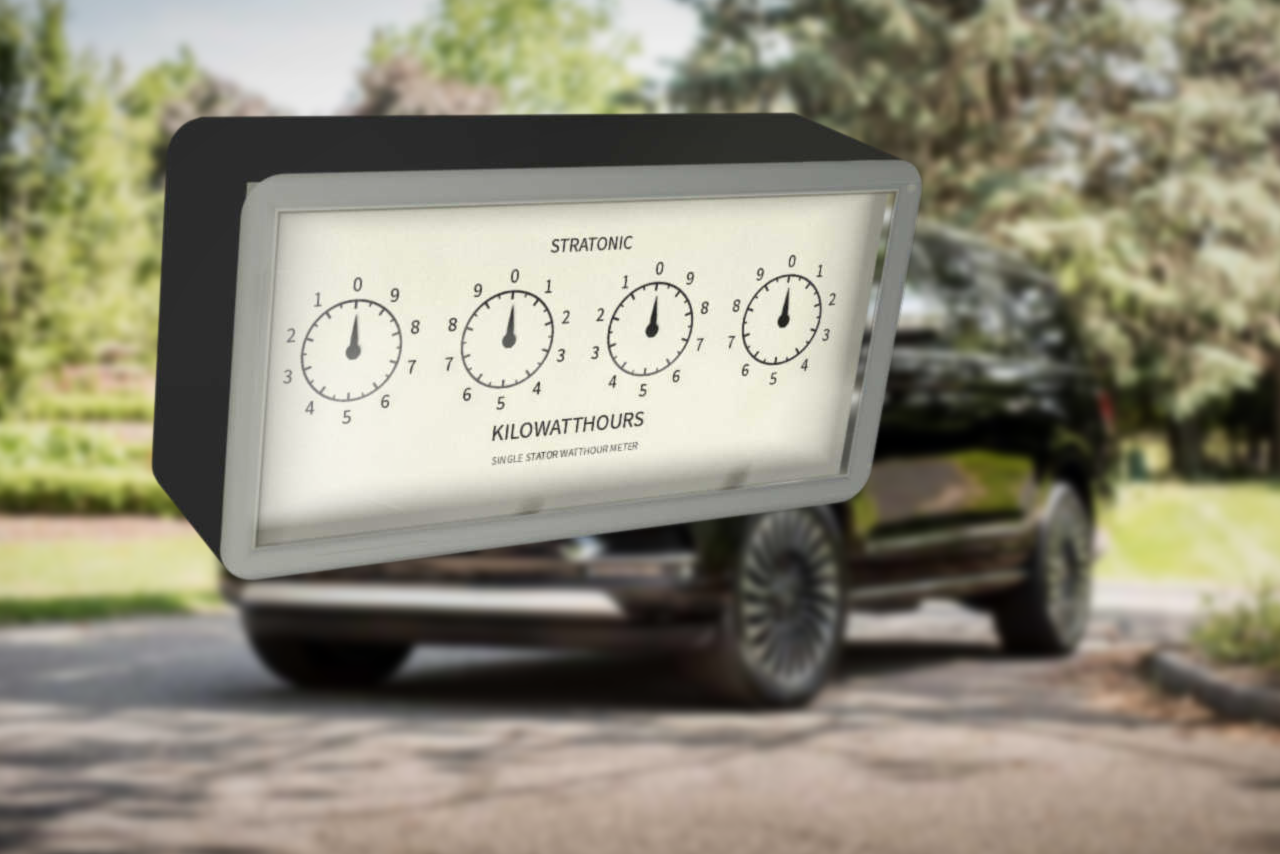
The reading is 0 kWh
